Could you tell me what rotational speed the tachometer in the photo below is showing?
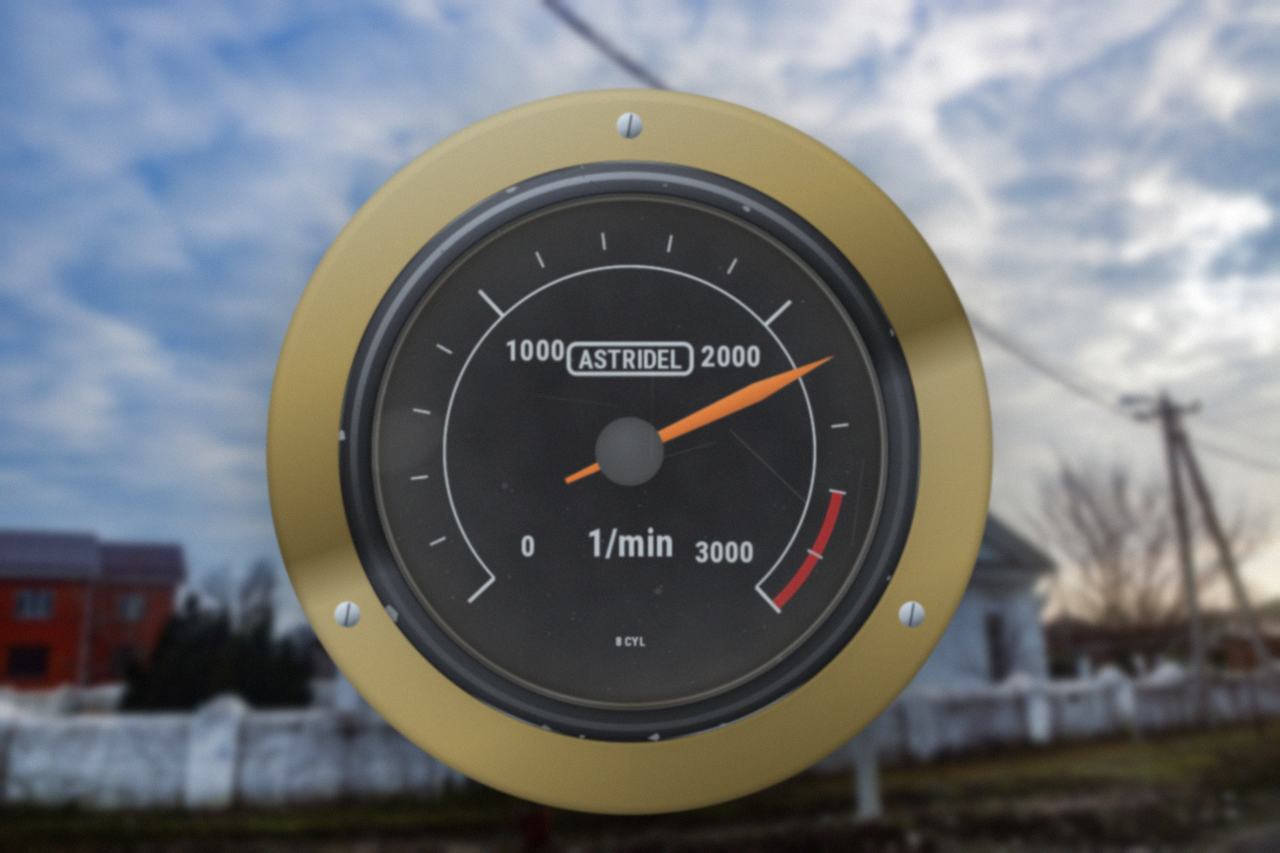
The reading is 2200 rpm
